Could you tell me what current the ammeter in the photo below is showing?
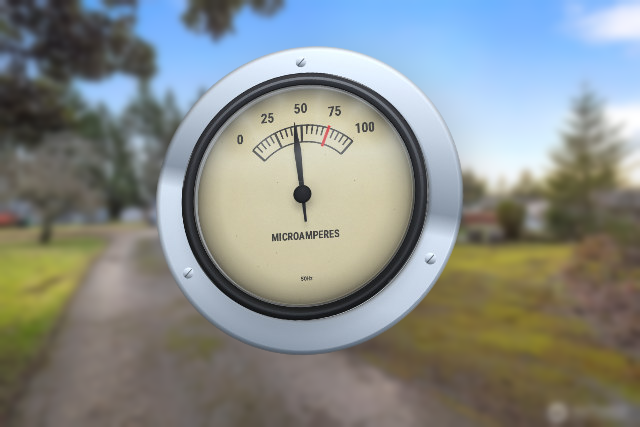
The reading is 45 µA
